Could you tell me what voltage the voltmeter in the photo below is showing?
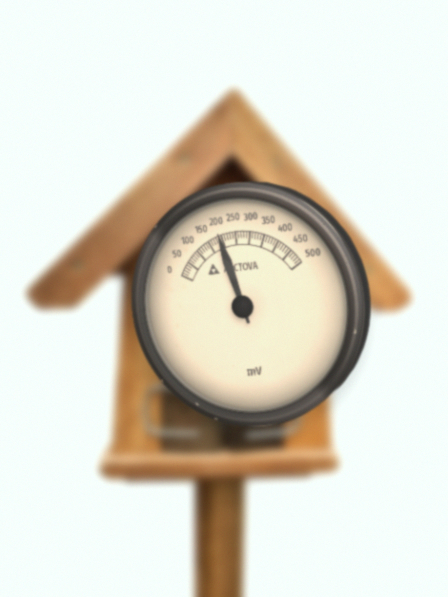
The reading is 200 mV
